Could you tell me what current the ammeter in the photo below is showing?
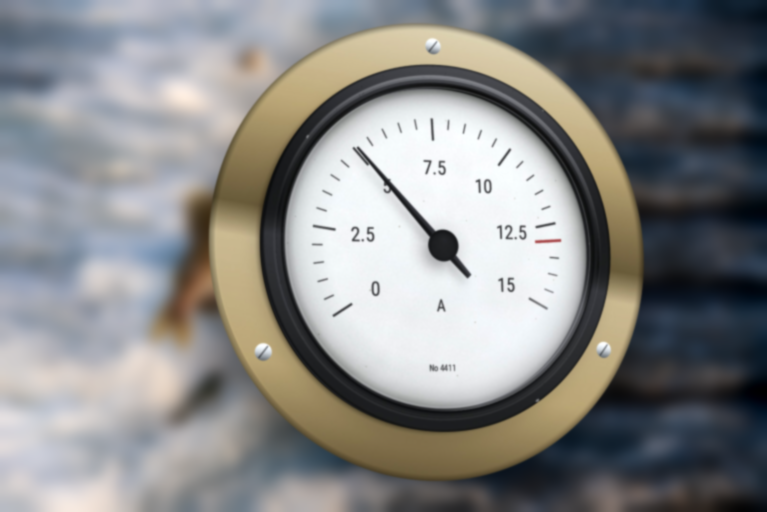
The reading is 5 A
